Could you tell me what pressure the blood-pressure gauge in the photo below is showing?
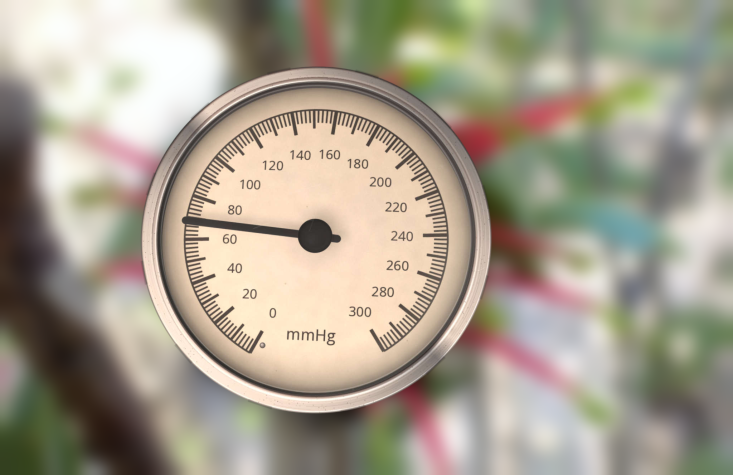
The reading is 68 mmHg
